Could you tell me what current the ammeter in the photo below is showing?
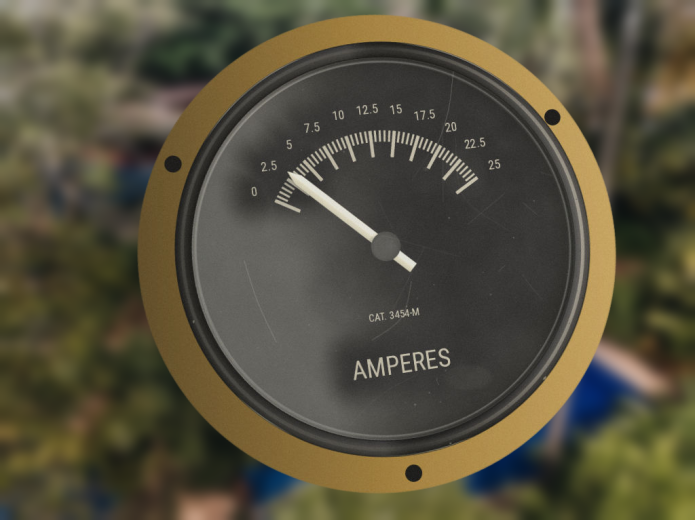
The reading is 3 A
